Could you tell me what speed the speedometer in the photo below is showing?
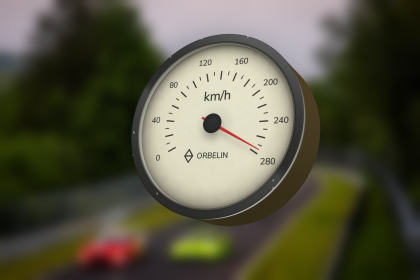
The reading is 275 km/h
